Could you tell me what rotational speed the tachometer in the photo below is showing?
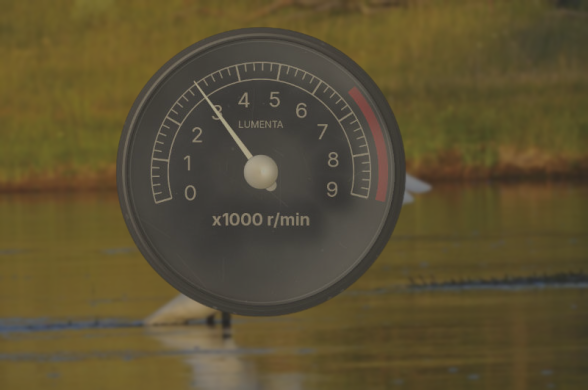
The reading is 3000 rpm
